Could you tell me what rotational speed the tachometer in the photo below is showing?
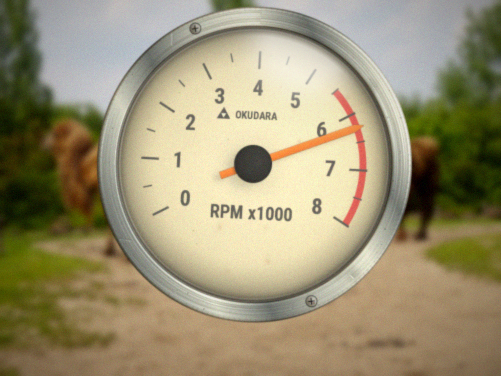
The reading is 6250 rpm
